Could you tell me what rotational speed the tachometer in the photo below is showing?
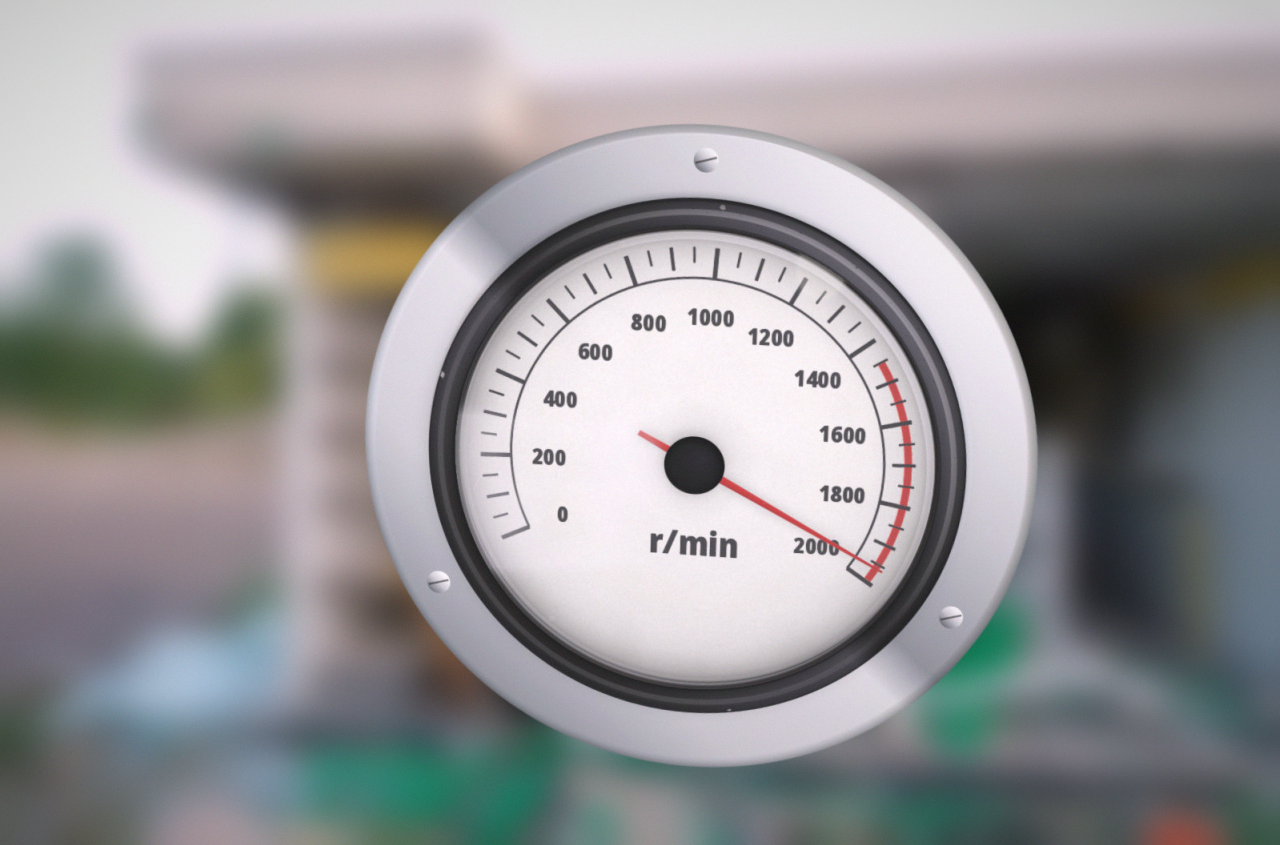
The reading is 1950 rpm
